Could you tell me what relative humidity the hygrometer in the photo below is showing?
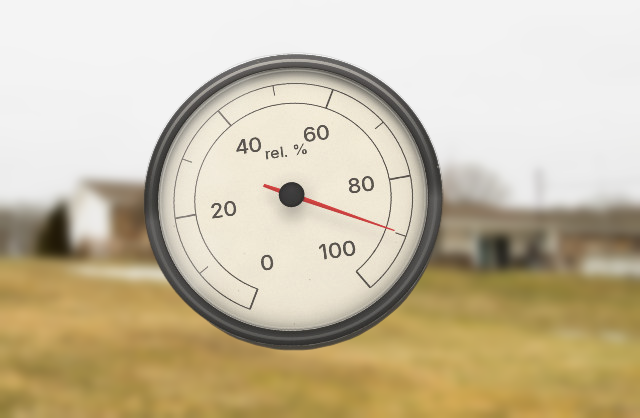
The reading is 90 %
